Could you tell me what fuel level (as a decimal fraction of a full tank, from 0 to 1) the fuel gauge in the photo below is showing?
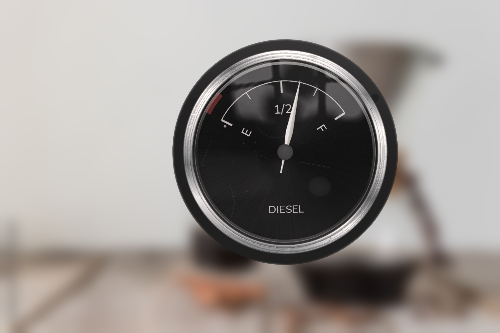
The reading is 0.625
